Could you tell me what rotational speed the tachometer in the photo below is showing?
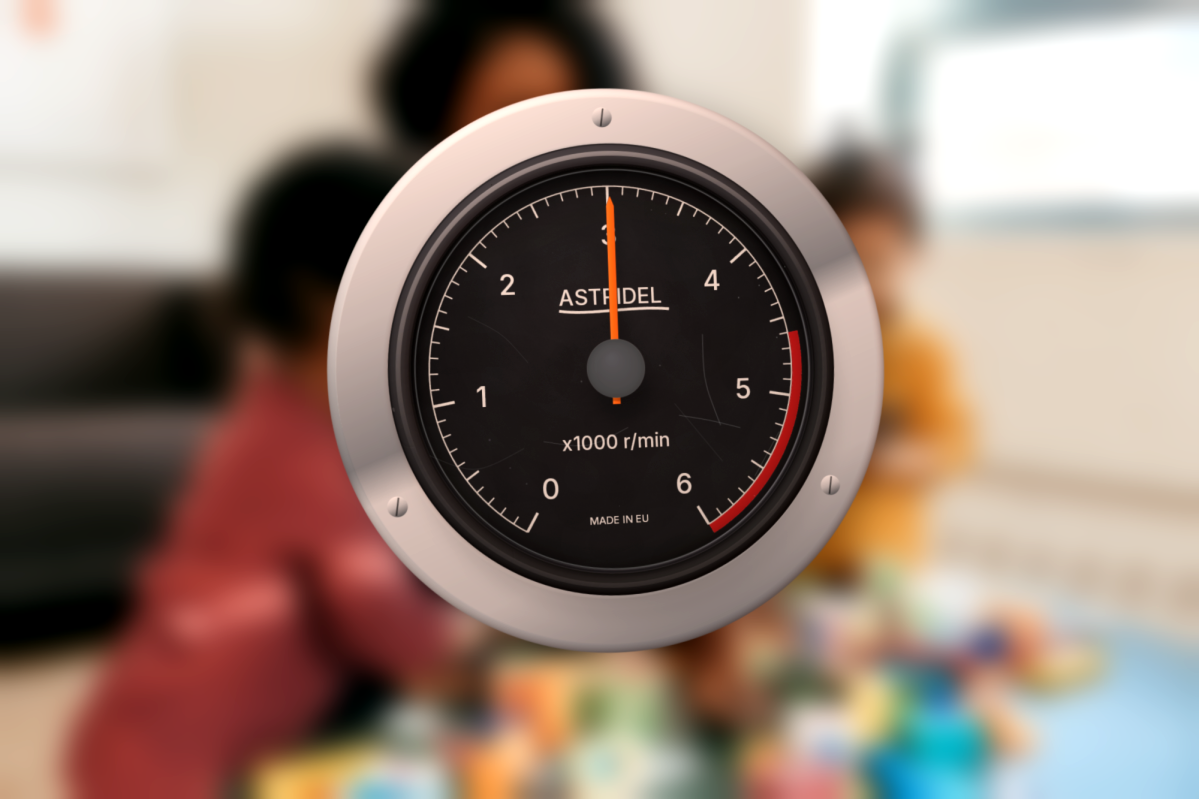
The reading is 3000 rpm
